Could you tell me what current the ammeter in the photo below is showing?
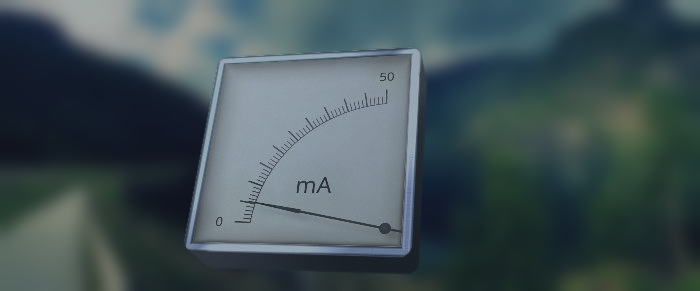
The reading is 5 mA
